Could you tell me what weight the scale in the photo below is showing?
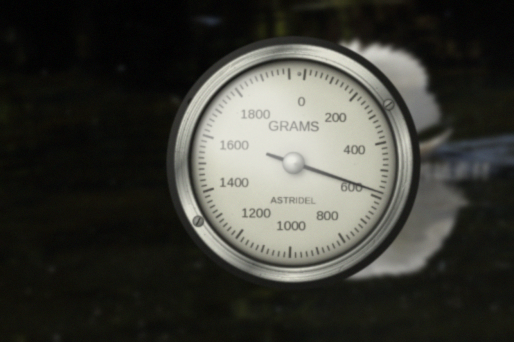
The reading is 580 g
